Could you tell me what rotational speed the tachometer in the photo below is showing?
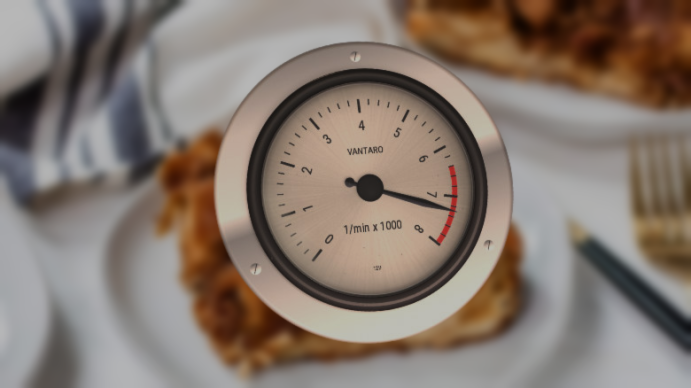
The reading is 7300 rpm
